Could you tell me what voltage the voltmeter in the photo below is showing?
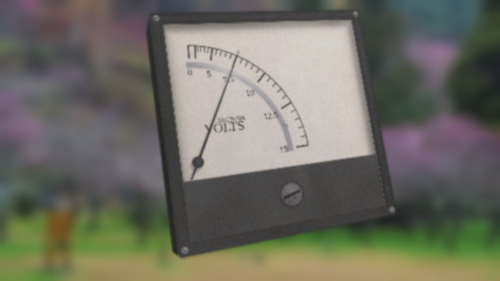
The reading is 7.5 V
